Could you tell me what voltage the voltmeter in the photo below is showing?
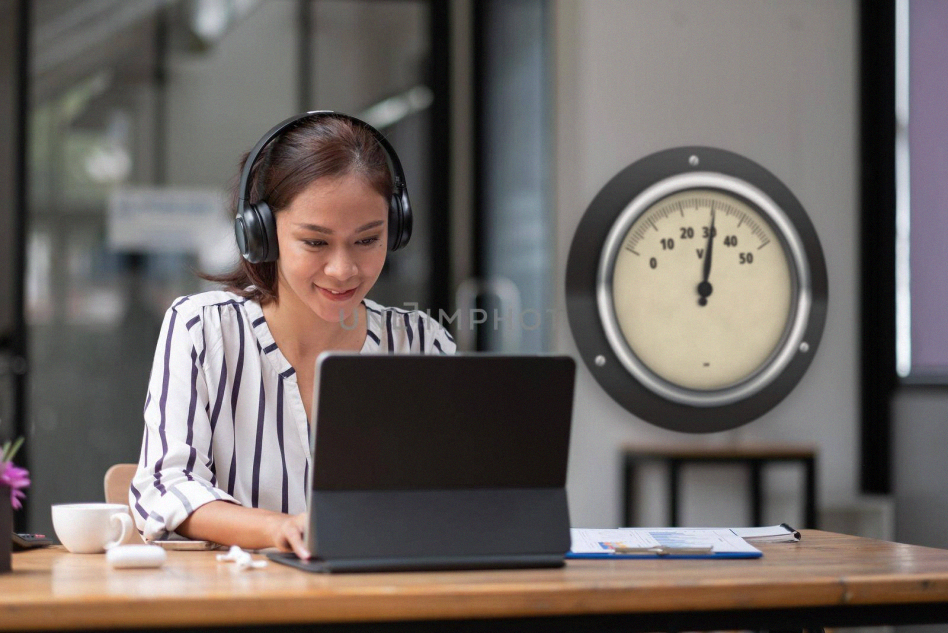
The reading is 30 V
